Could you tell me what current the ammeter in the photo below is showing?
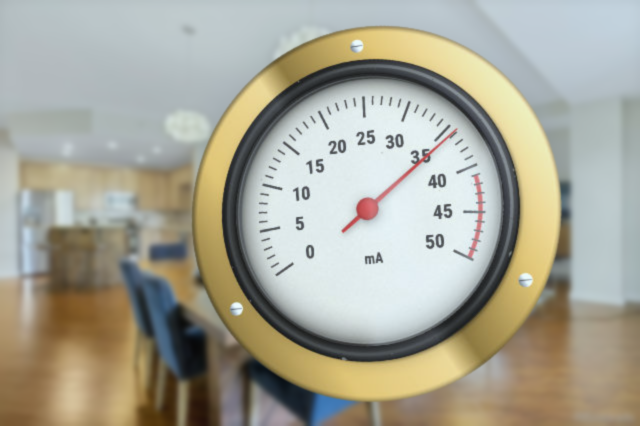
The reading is 36 mA
